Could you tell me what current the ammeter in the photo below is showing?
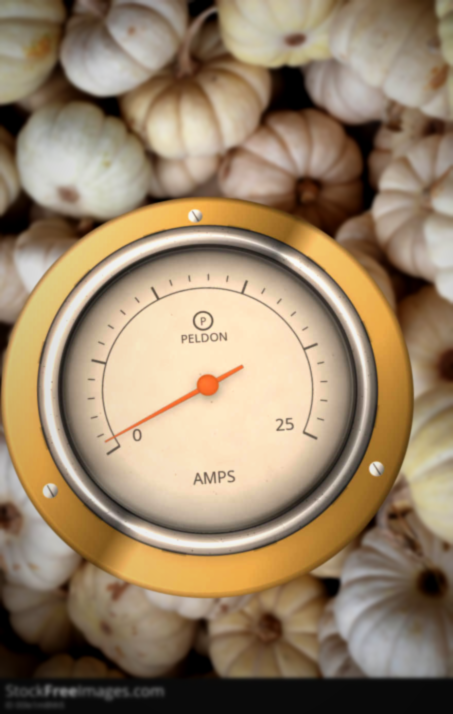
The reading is 0.5 A
